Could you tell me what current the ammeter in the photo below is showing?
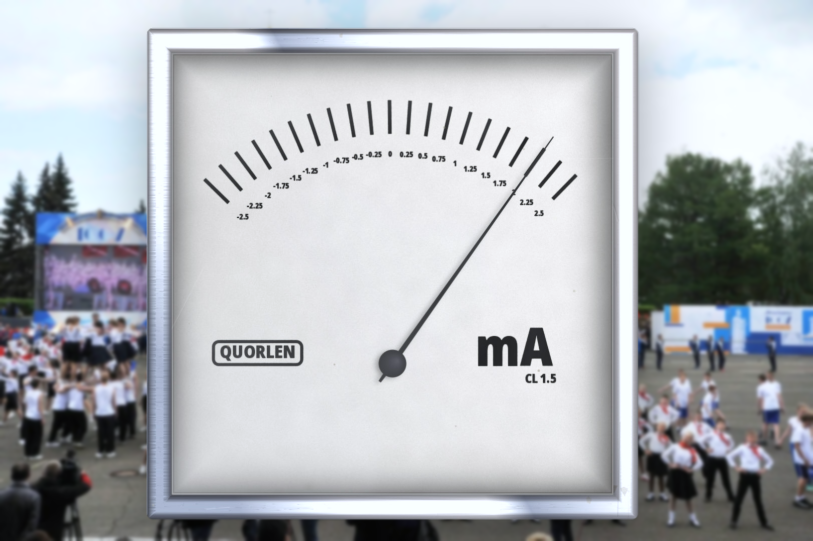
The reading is 2 mA
